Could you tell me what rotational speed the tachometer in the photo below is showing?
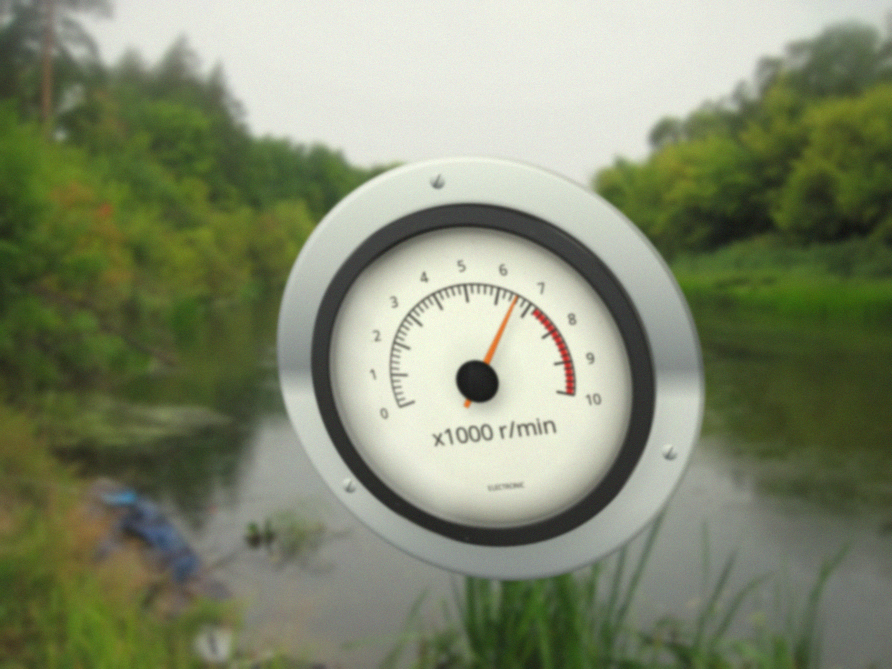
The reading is 6600 rpm
